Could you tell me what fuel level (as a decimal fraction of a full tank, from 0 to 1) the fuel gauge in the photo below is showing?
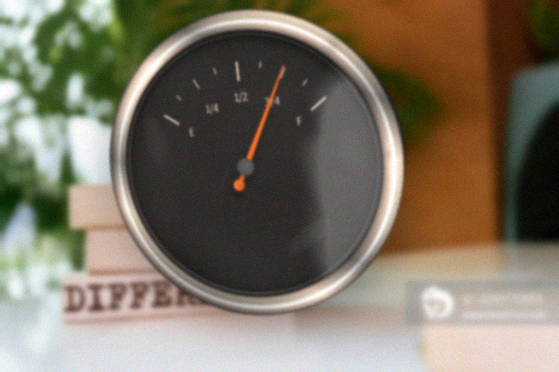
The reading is 0.75
